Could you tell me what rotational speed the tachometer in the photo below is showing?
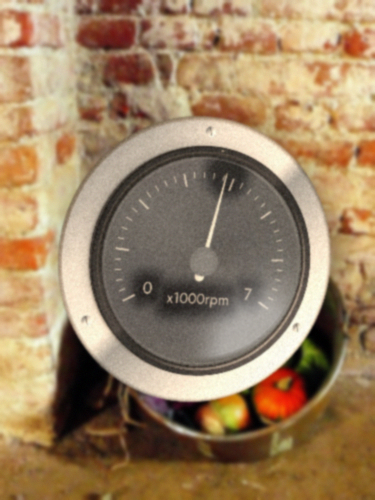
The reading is 3800 rpm
